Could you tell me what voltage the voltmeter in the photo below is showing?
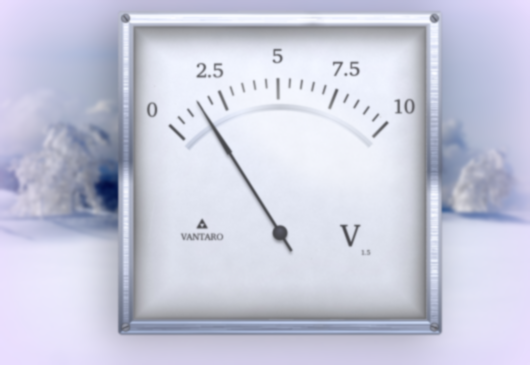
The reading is 1.5 V
